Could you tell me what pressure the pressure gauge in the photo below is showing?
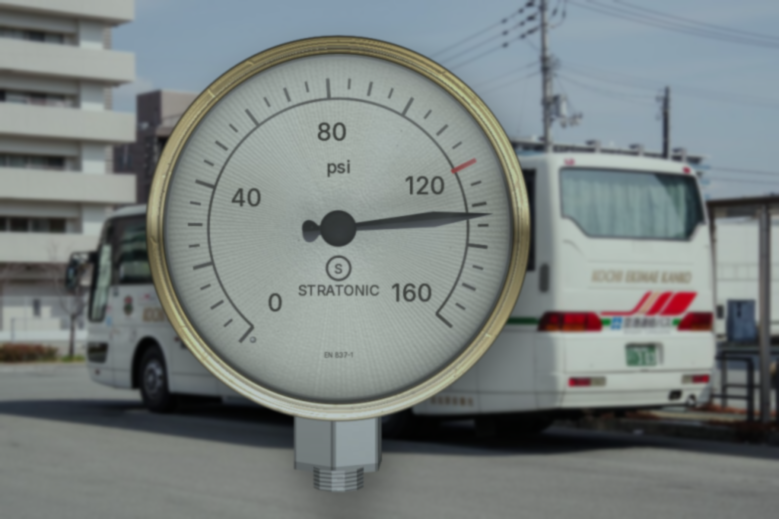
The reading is 132.5 psi
